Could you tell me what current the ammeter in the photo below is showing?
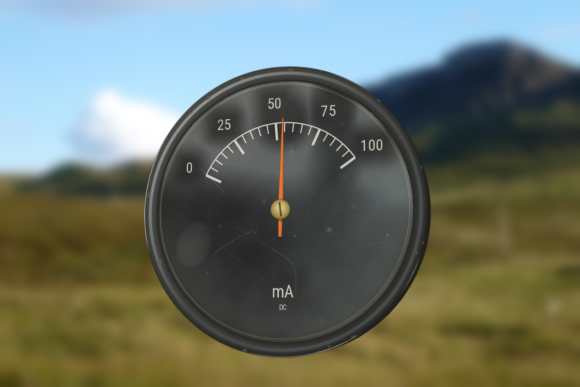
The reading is 55 mA
